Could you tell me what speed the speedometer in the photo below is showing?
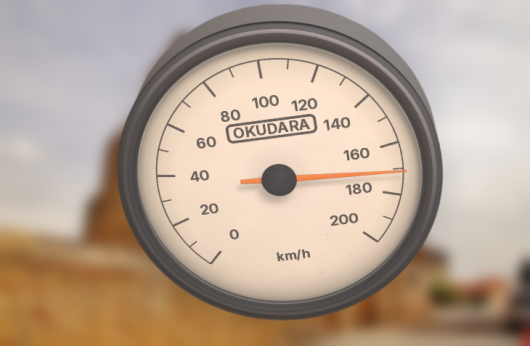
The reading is 170 km/h
